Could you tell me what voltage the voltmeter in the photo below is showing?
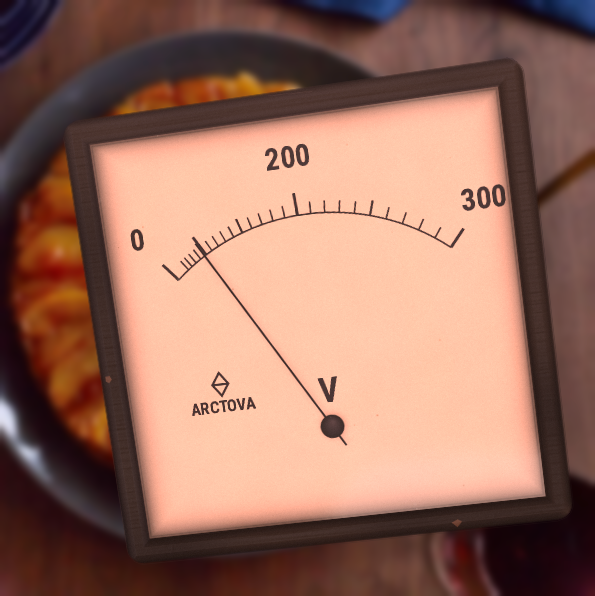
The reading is 100 V
